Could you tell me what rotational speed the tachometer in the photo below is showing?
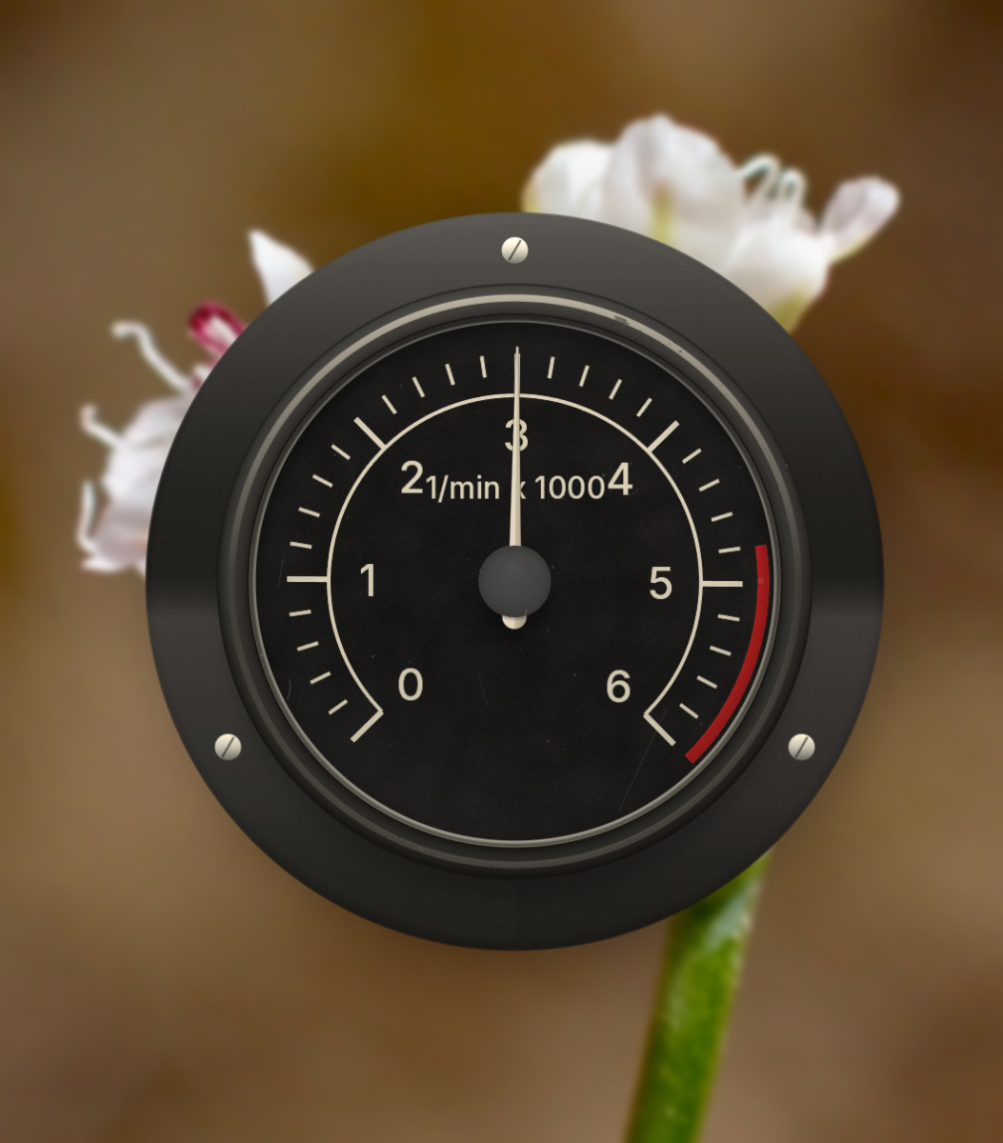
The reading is 3000 rpm
